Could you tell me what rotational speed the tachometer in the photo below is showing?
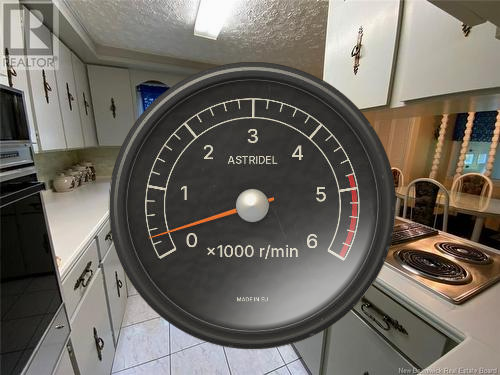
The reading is 300 rpm
